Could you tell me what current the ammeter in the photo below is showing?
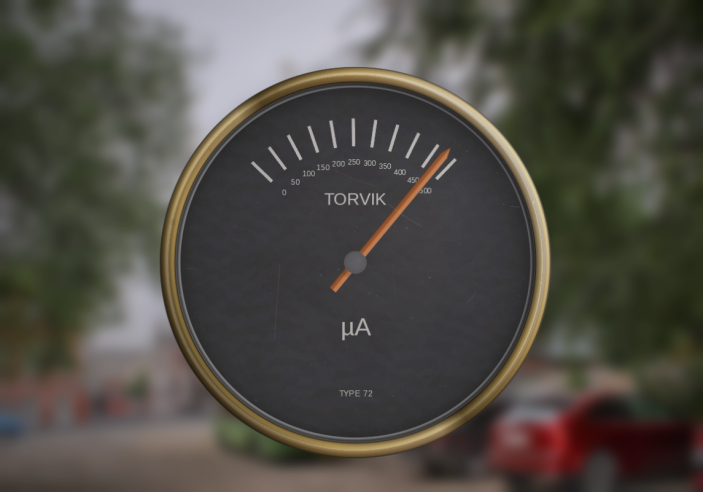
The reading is 475 µA
